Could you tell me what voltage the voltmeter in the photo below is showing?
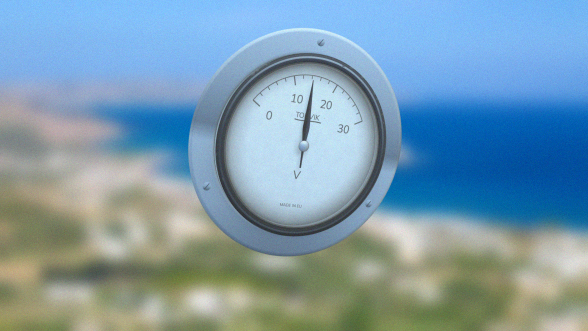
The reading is 14 V
